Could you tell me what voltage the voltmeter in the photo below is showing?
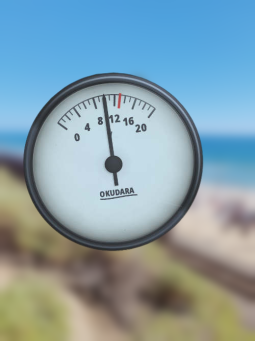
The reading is 10 V
